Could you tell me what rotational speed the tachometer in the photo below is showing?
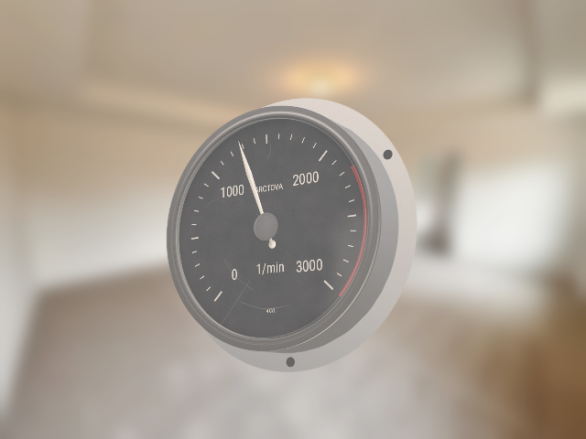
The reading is 1300 rpm
